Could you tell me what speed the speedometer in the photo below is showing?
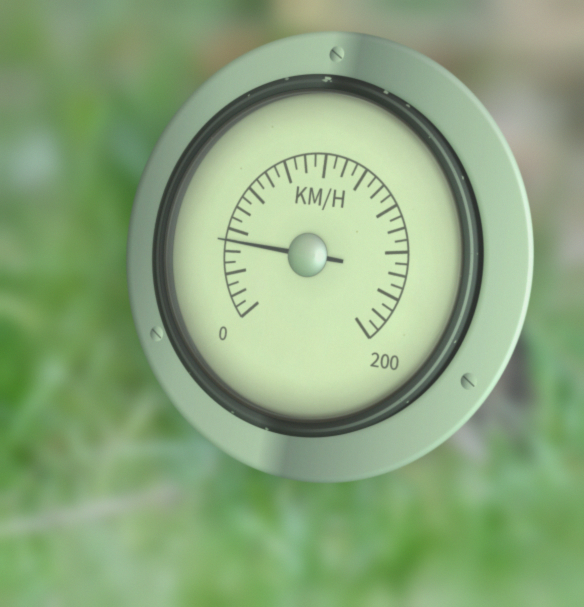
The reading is 35 km/h
